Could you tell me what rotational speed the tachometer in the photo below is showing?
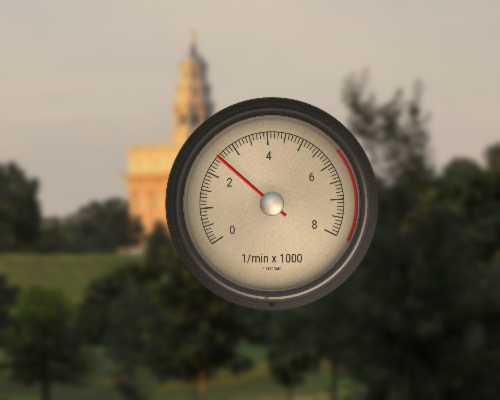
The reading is 2500 rpm
